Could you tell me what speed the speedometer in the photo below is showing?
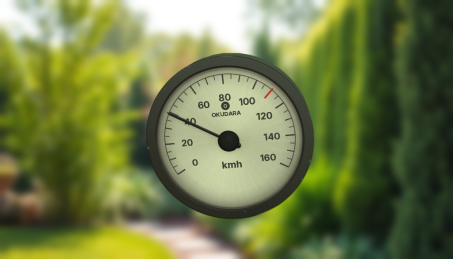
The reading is 40 km/h
